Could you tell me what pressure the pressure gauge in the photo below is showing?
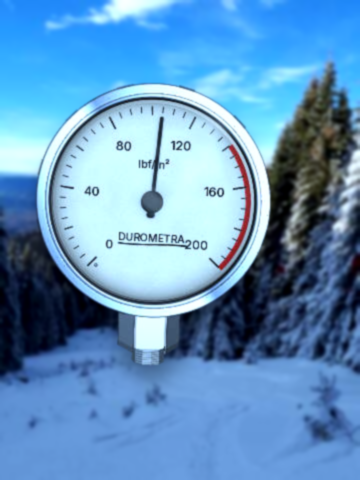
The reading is 105 psi
